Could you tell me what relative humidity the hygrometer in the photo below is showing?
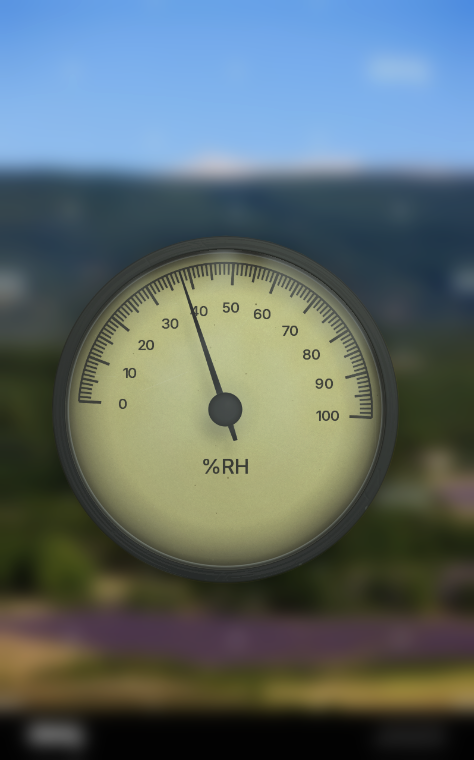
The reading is 38 %
